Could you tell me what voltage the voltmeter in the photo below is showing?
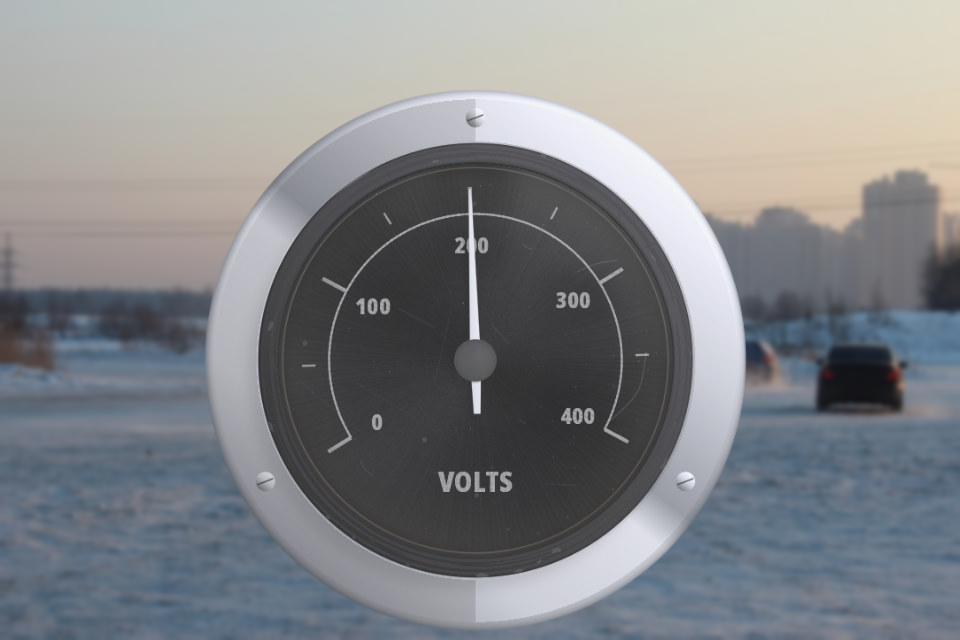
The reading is 200 V
